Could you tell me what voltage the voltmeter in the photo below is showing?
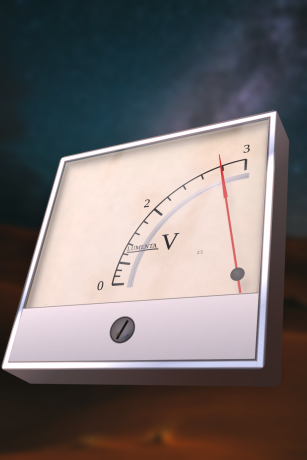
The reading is 2.8 V
